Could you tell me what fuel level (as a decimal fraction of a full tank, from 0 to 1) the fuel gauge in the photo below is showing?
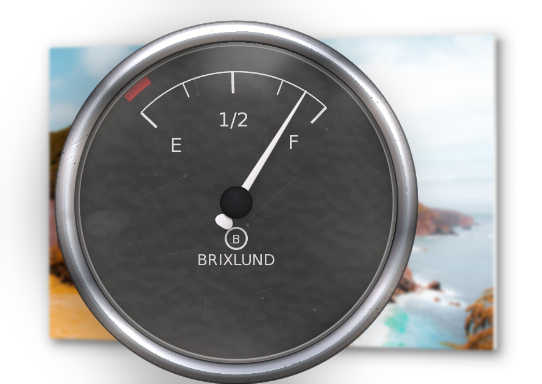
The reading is 0.875
